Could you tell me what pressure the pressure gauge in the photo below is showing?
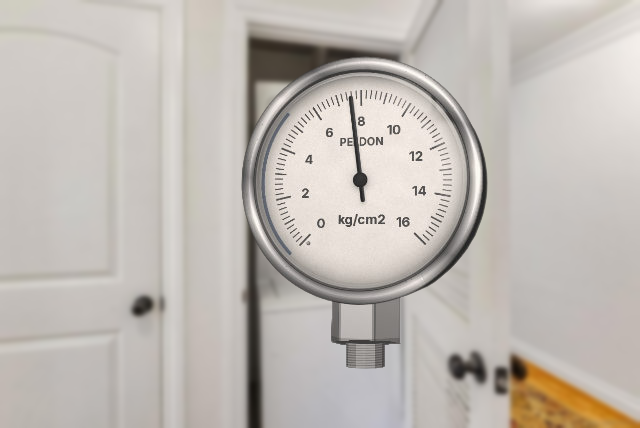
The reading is 7.6 kg/cm²
